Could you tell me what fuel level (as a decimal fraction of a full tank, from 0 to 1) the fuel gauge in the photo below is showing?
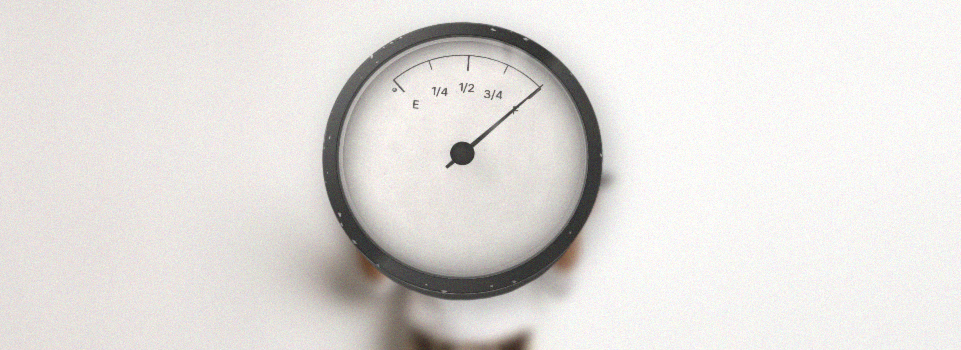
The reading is 1
